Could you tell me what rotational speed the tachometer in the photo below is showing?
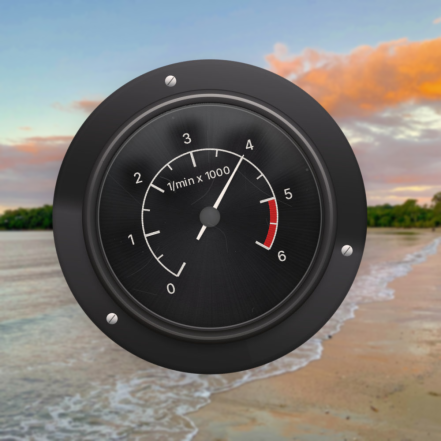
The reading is 4000 rpm
